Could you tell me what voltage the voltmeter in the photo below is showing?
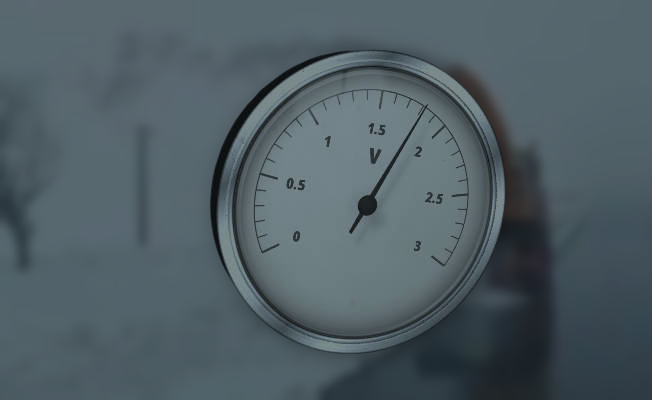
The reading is 1.8 V
